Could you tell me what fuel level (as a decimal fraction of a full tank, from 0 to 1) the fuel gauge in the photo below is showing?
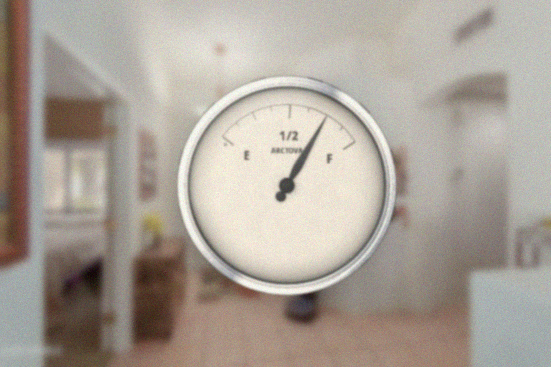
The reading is 0.75
